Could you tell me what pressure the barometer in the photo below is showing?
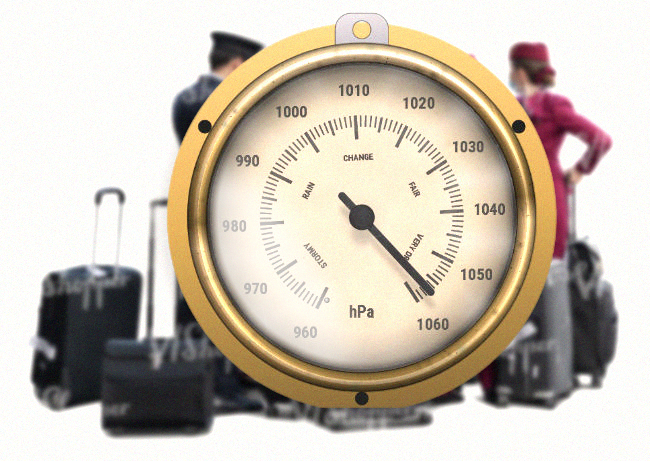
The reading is 1057 hPa
